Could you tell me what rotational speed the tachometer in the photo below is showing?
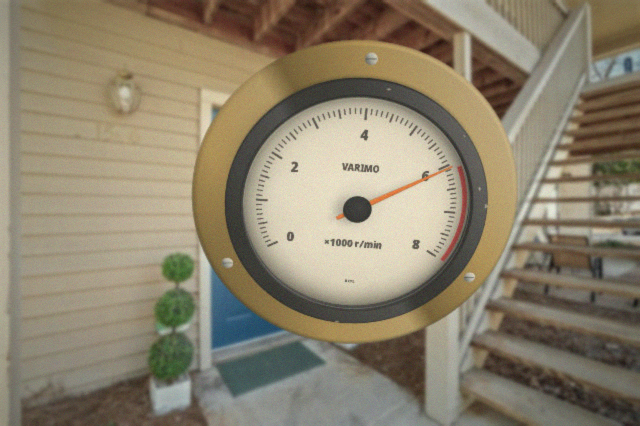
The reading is 6000 rpm
